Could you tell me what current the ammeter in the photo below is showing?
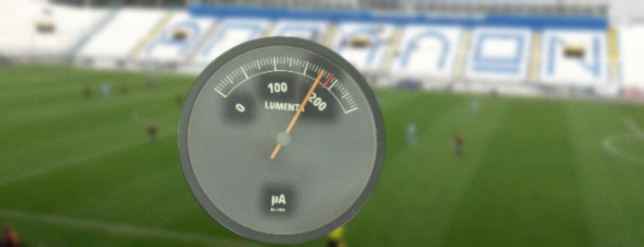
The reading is 175 µA
